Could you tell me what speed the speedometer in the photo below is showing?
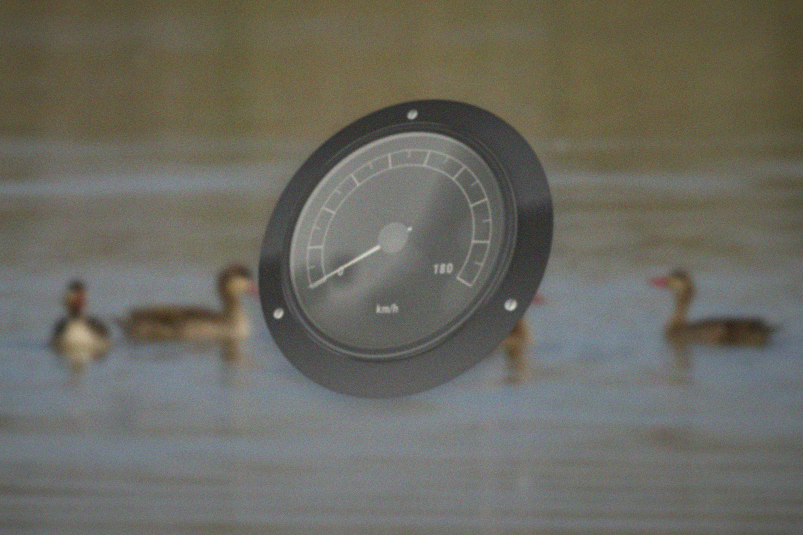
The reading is 0 km/h
